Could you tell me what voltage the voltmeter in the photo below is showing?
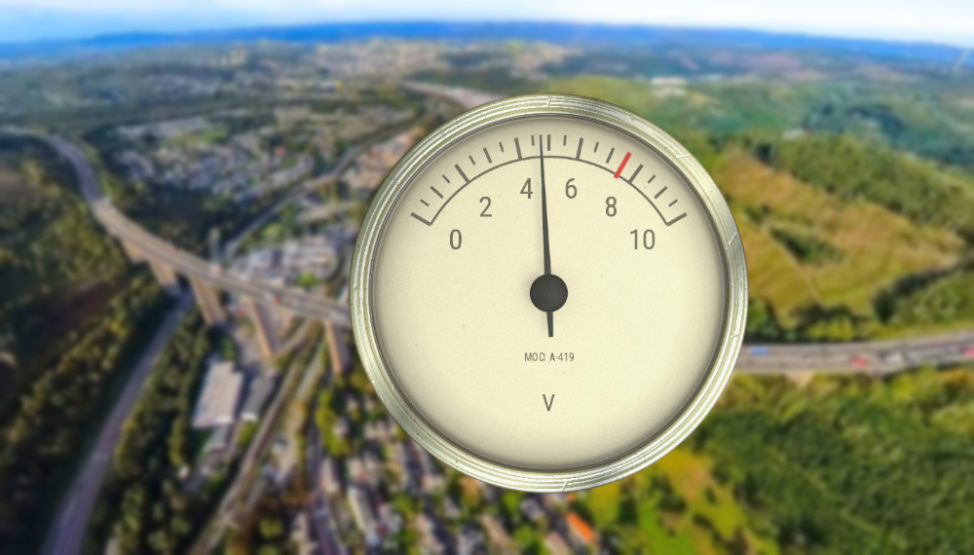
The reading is 4.75 V
